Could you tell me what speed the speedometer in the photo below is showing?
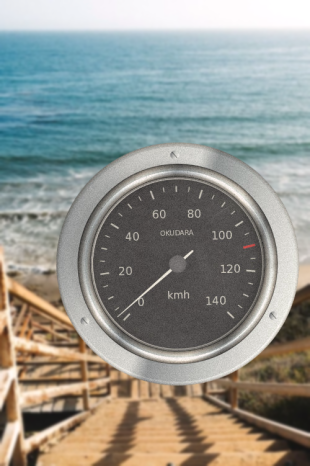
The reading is 2.5 km/h
